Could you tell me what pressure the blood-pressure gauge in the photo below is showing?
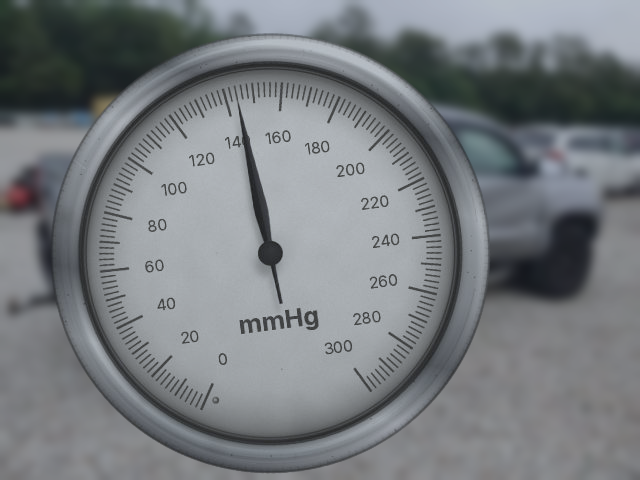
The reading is 144 mmHg
